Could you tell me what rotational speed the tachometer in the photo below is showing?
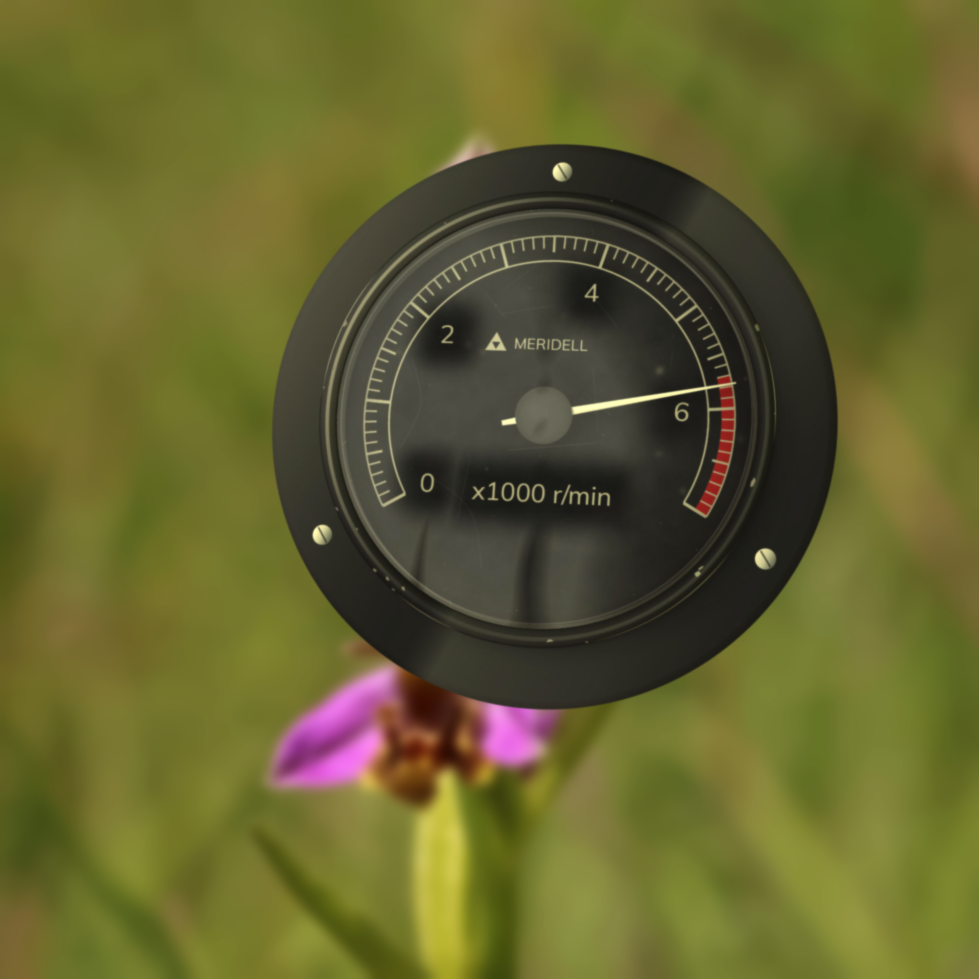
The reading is 5800 rpm
